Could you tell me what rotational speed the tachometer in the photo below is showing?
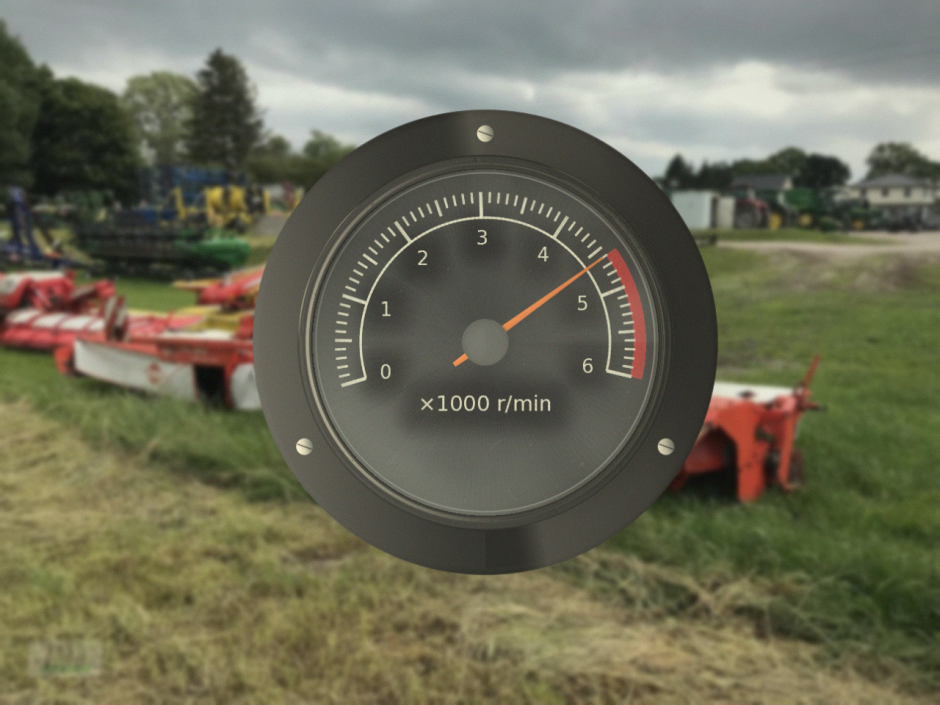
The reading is 4600 rpm
